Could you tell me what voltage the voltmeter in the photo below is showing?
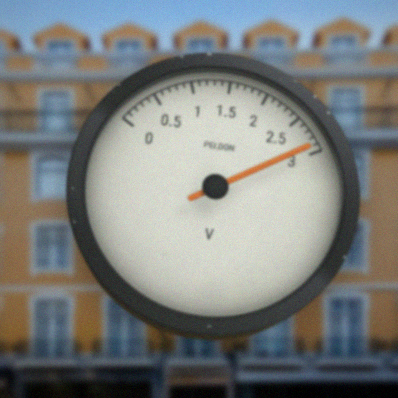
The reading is 2.9 V
